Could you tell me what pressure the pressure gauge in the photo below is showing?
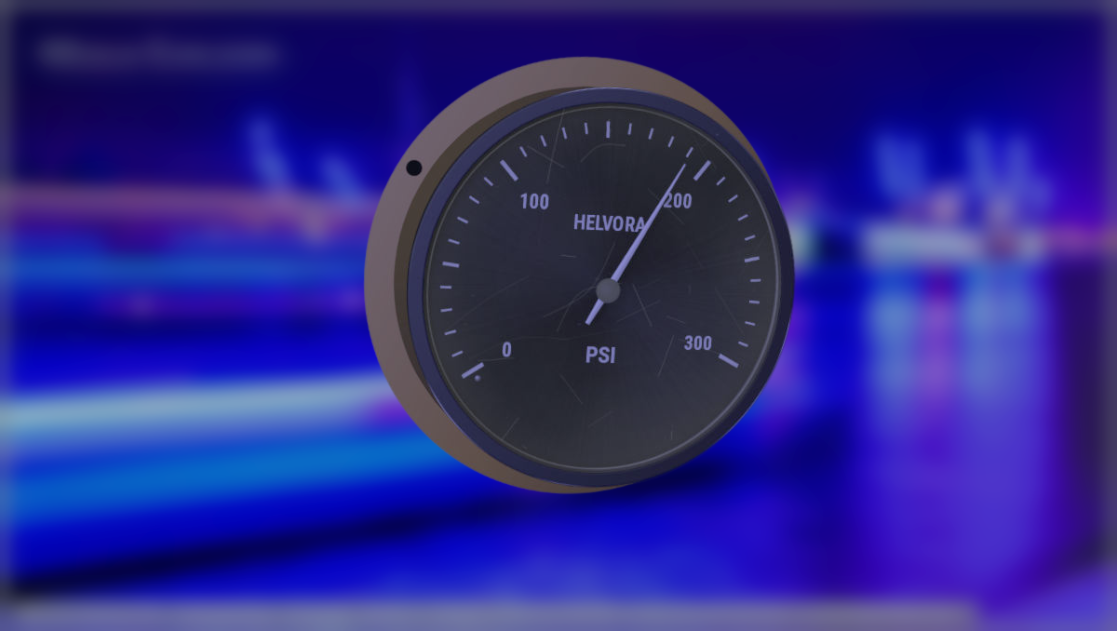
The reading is 190 psi
